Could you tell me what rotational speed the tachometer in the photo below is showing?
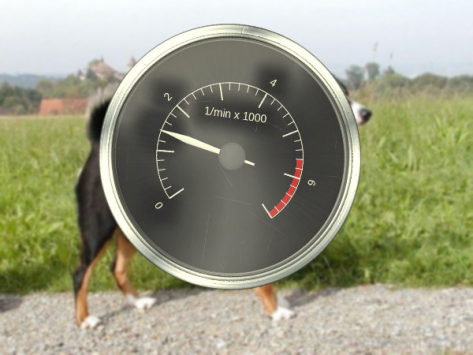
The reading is 1400 rpm
